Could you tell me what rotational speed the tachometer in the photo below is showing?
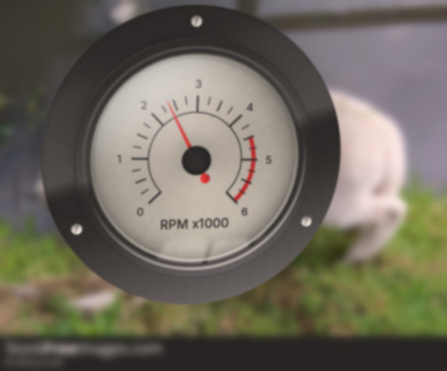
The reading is 2375 rpm
